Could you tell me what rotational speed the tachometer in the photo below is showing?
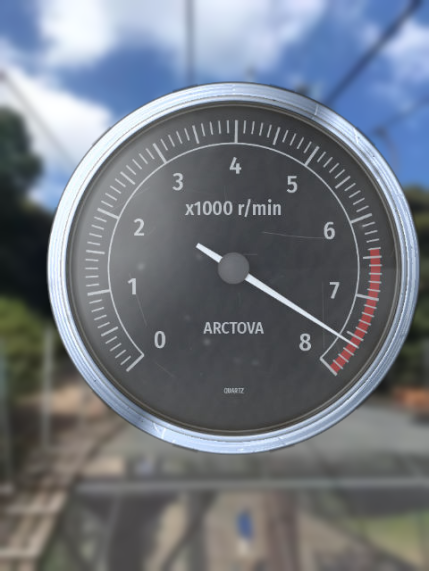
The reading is 7600 rpm
